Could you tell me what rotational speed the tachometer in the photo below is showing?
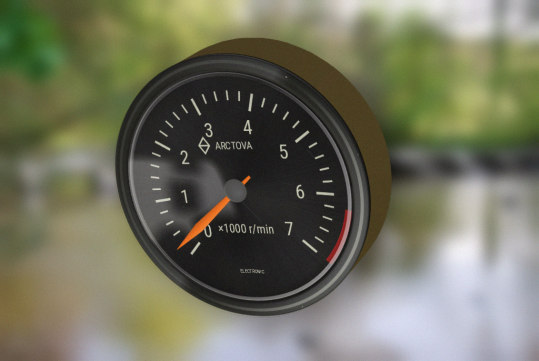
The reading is 200 rpm
